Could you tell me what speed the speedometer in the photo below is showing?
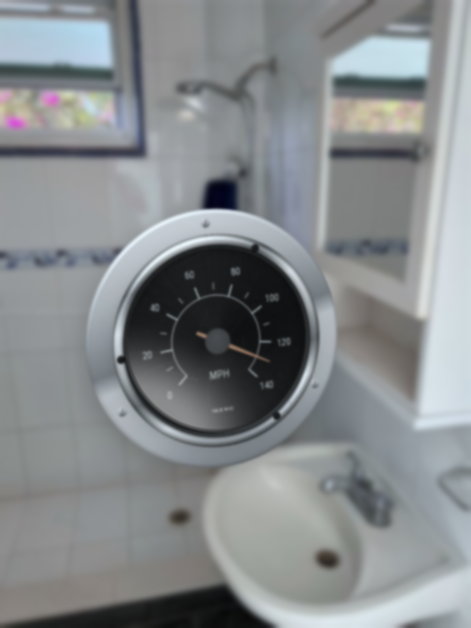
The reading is 130 mph
